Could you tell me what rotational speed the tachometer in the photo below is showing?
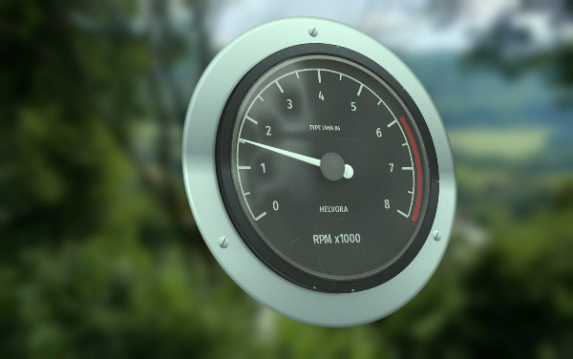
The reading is 1500 rpm
